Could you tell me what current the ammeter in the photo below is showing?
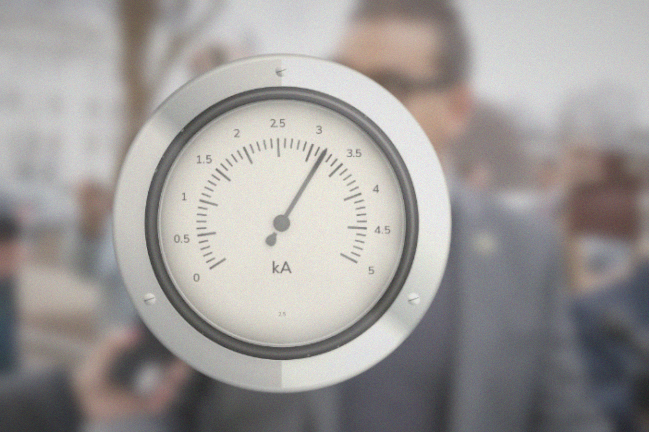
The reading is 3.2 kA
